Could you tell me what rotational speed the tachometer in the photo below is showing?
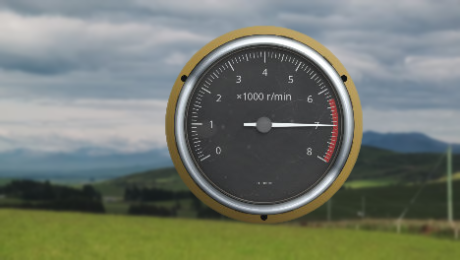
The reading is 7000 rpm
